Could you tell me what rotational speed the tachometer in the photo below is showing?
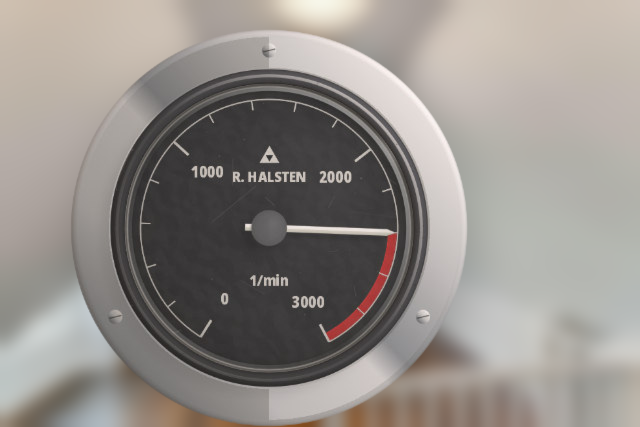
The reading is 2400 rpm
